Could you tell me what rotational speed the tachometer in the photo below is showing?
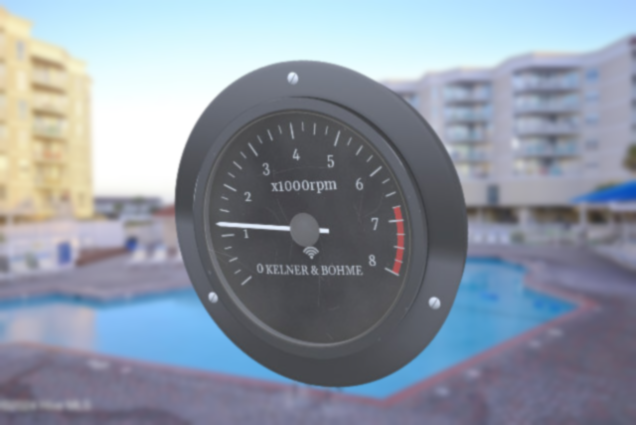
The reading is 1250 rpm
